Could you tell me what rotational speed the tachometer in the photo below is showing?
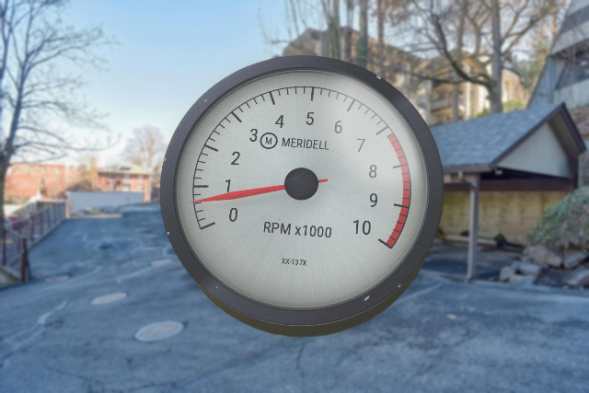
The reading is 600 rpm
